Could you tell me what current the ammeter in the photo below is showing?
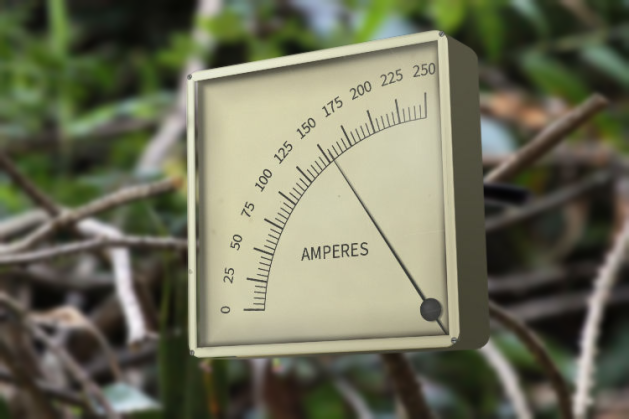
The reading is 155 A
